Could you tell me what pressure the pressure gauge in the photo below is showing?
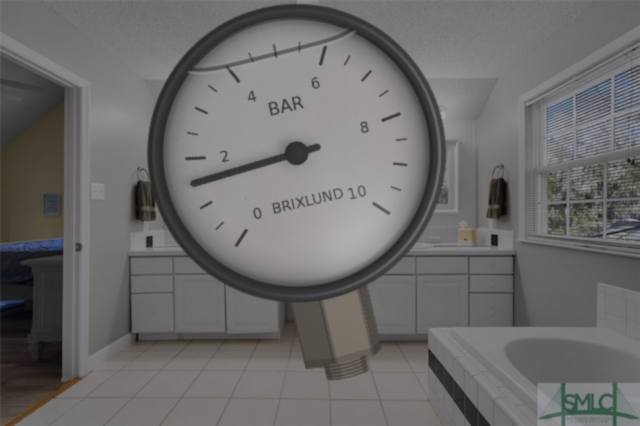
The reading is 1.5 bar
